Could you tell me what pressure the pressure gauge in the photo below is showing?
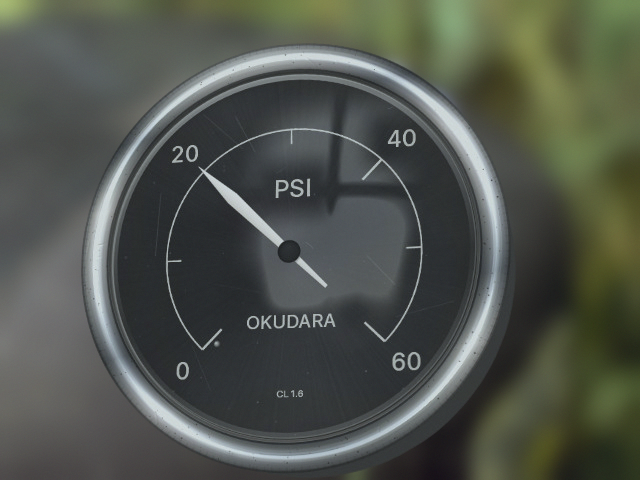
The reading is 20 psi
